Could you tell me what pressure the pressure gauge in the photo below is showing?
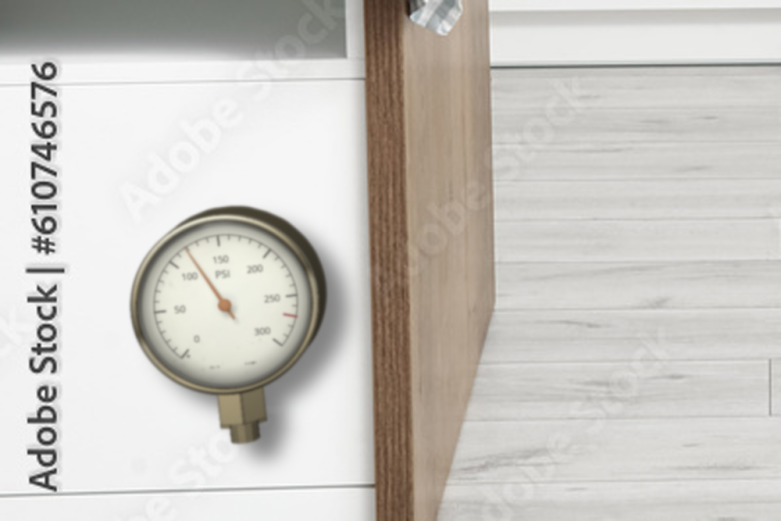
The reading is 120 psi
